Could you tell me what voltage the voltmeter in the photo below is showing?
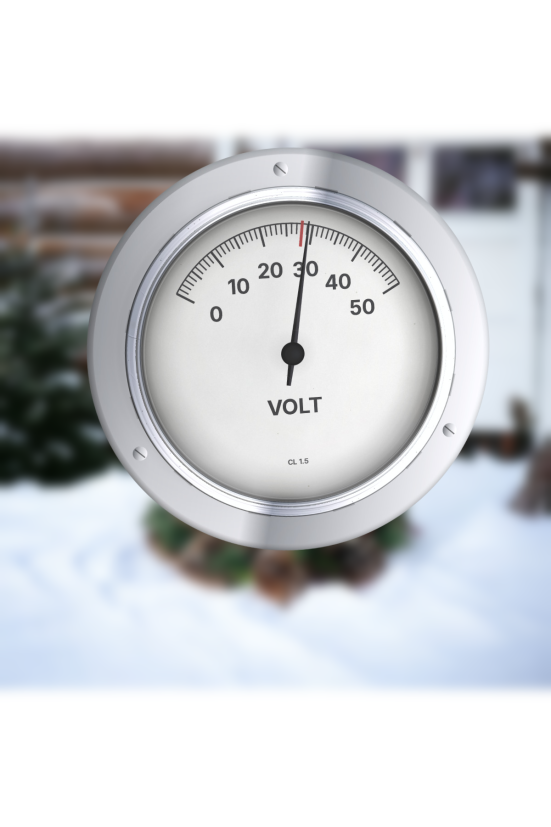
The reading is 29 V
